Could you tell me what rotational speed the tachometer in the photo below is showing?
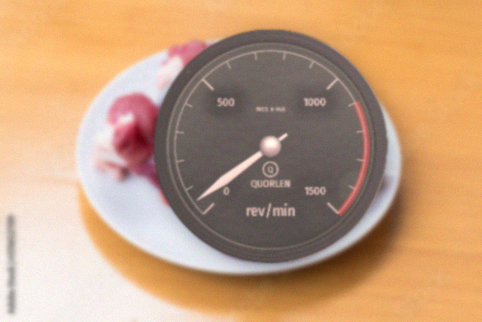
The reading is 50 rpm
